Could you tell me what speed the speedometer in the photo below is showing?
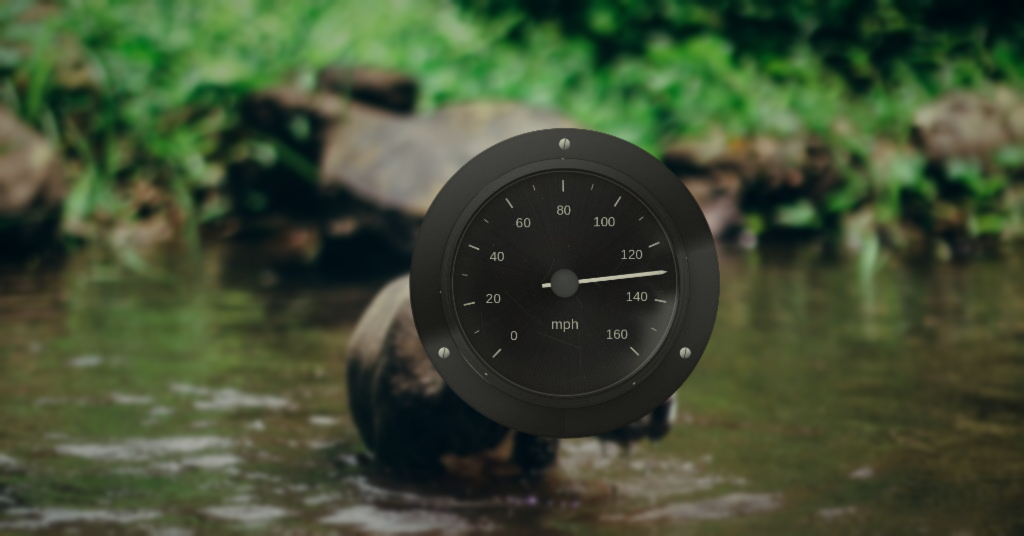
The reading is 130 mph
